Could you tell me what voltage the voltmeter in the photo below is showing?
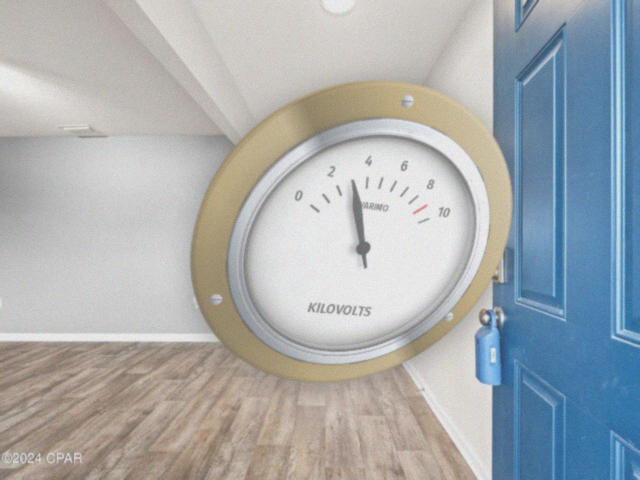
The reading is 3 kV
